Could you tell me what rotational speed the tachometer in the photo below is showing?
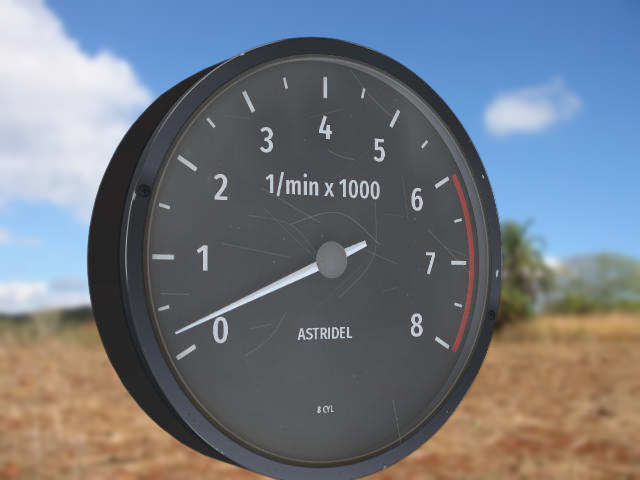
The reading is 250 rpm
